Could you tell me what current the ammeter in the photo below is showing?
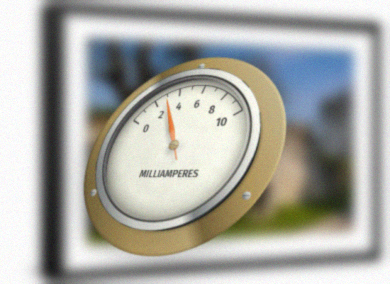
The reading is 3 mA
